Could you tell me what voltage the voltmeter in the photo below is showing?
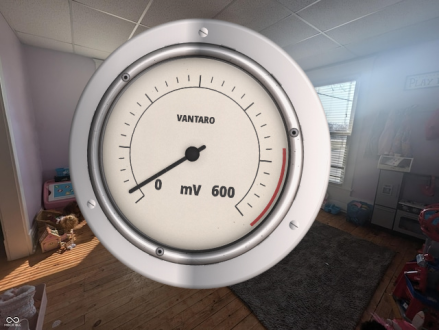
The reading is 20 mV
